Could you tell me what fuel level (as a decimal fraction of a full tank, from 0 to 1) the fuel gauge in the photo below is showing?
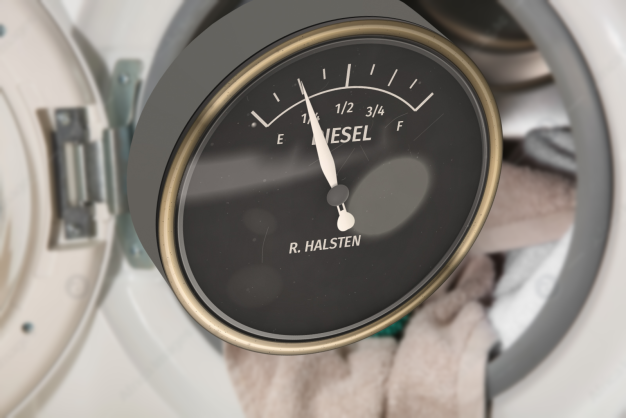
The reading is 0.25
